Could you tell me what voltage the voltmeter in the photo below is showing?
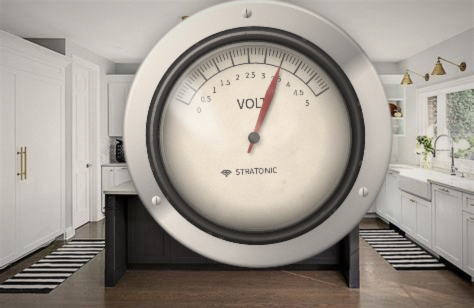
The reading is 3.5 V
